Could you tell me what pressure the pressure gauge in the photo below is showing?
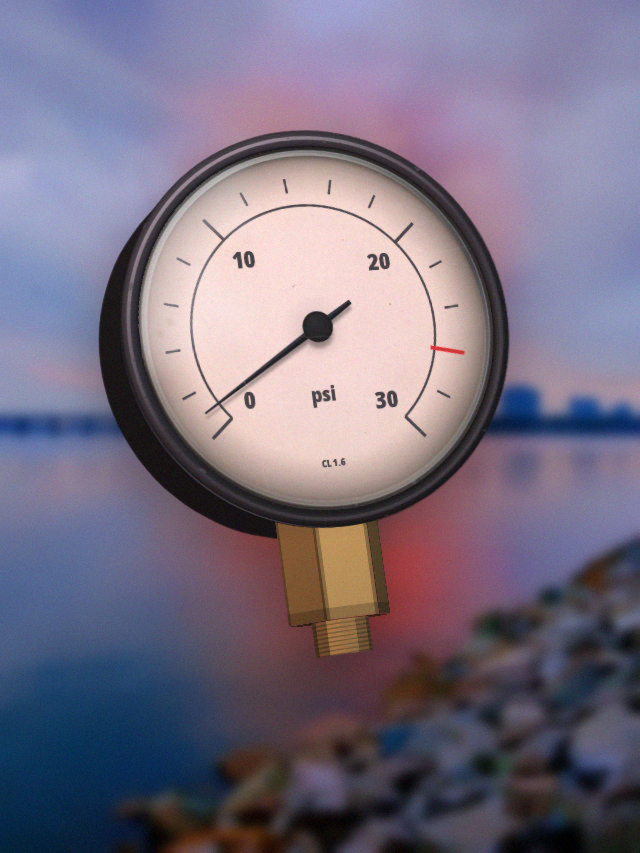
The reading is 1 psi
